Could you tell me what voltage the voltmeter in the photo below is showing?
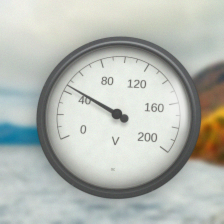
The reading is 45 V
